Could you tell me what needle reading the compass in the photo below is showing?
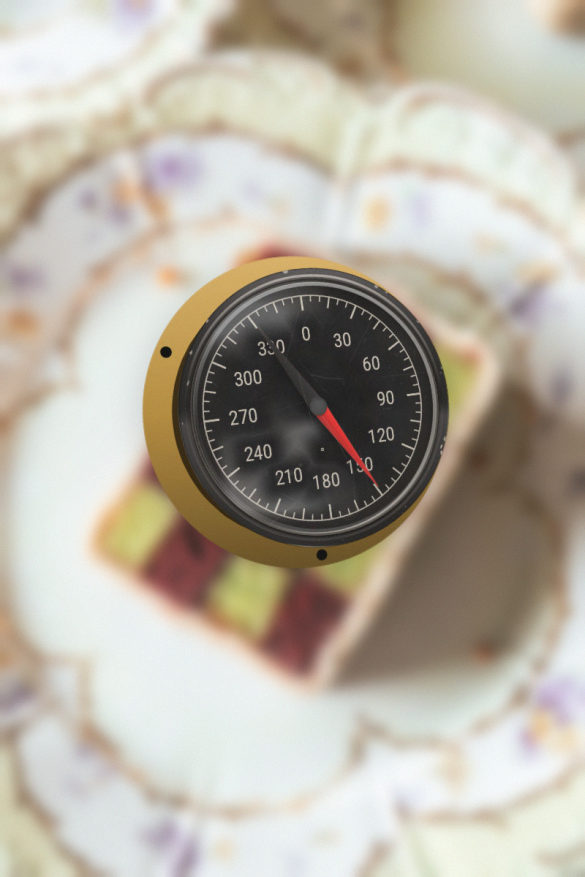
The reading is 150 °
